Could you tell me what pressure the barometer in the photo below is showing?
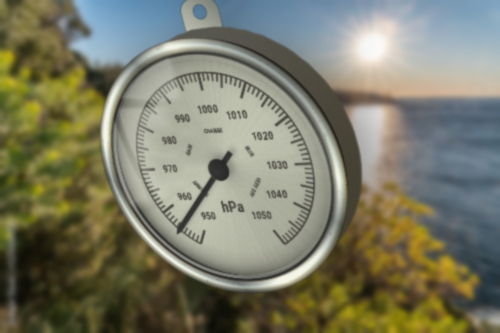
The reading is 955 hPa
